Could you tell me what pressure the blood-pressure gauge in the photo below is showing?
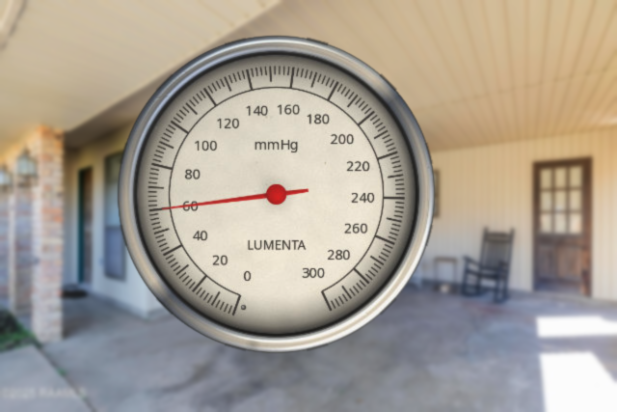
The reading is 60 mmHg
